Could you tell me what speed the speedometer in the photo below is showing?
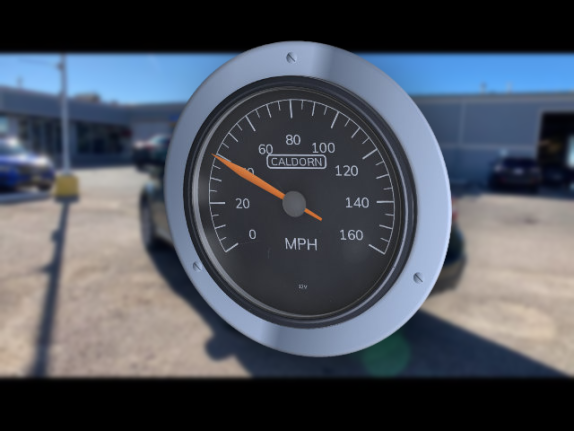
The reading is 40 mph
